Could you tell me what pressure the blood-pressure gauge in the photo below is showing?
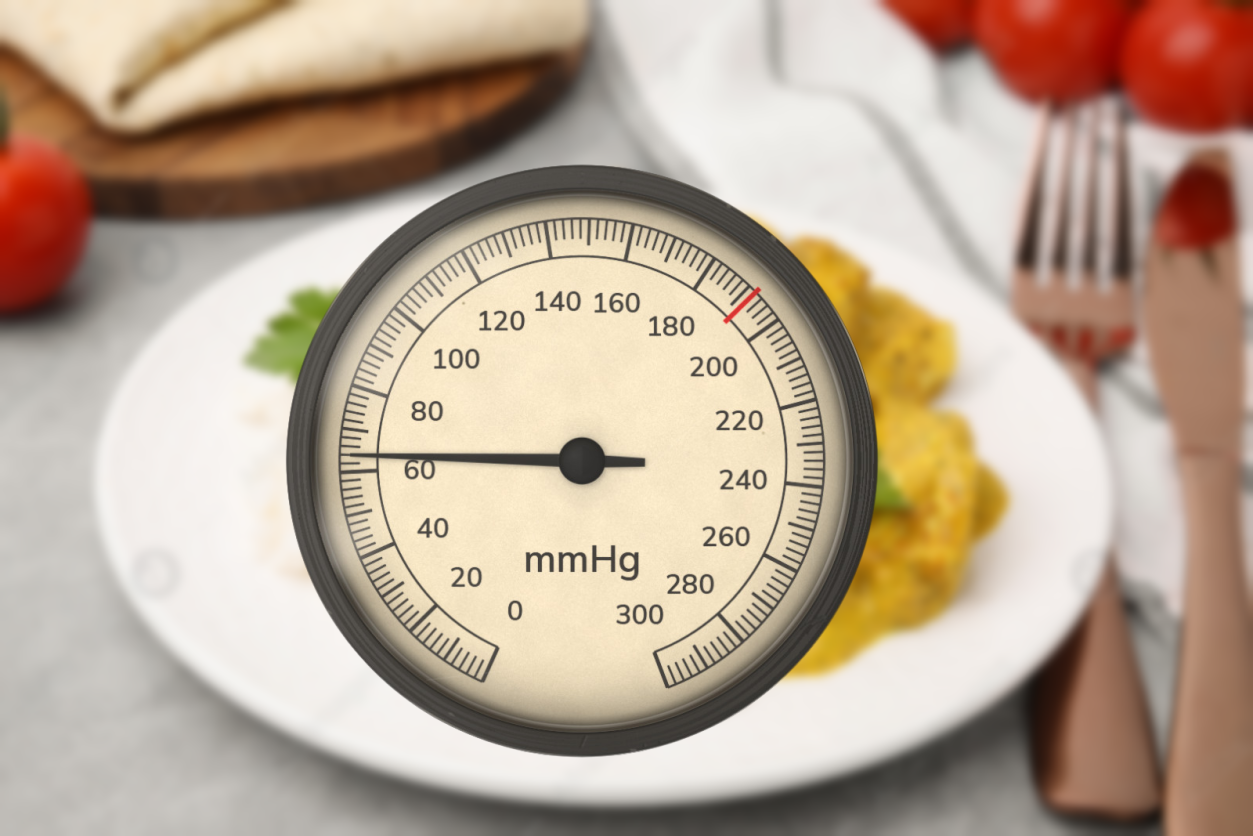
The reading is 64 mmHg
